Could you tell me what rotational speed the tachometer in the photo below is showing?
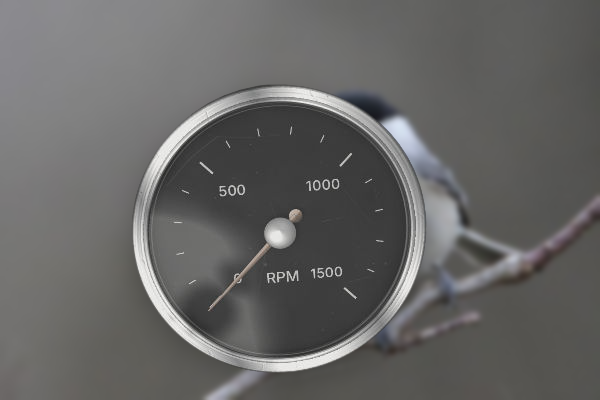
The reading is 0 rpm
